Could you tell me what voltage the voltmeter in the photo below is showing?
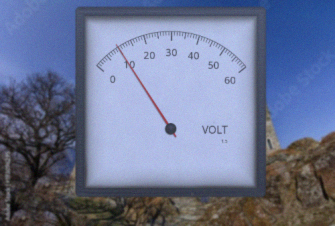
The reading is 10 V
